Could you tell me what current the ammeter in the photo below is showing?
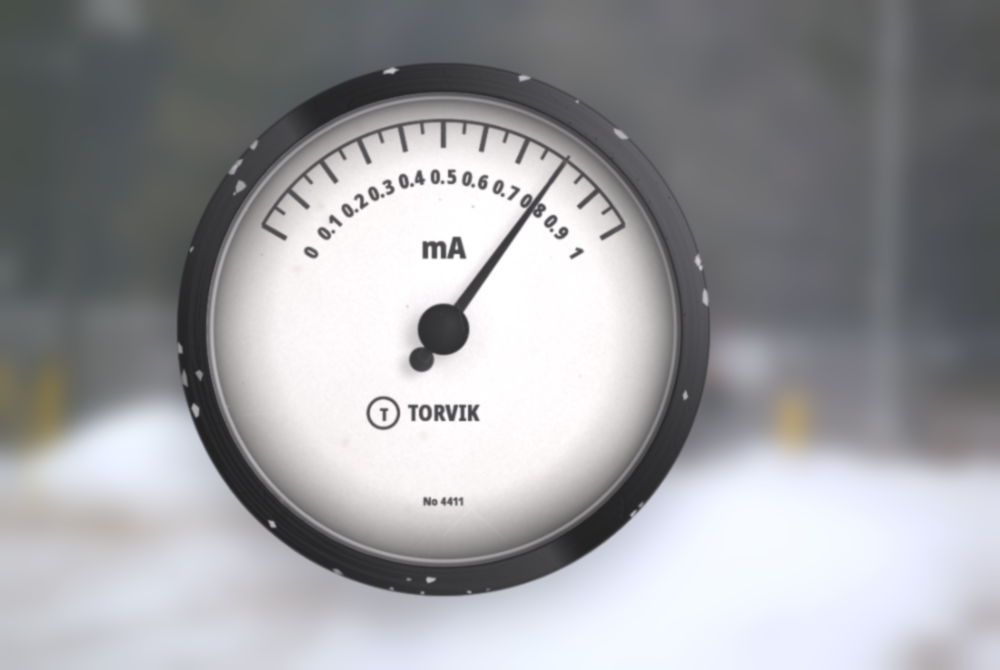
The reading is 0.8 mA
